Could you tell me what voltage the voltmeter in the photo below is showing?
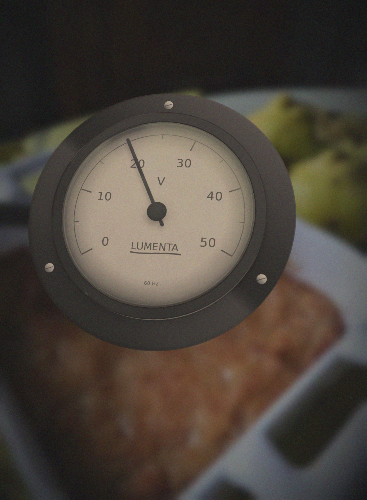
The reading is 20 V
